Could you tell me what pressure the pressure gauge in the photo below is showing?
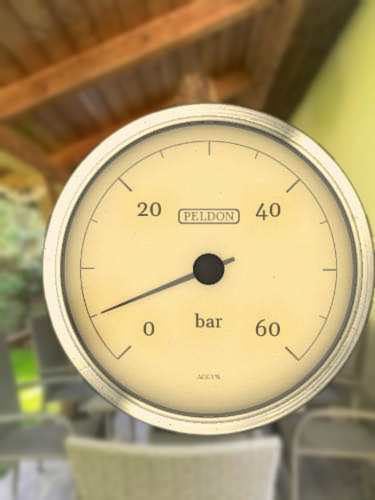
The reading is 5 bar
